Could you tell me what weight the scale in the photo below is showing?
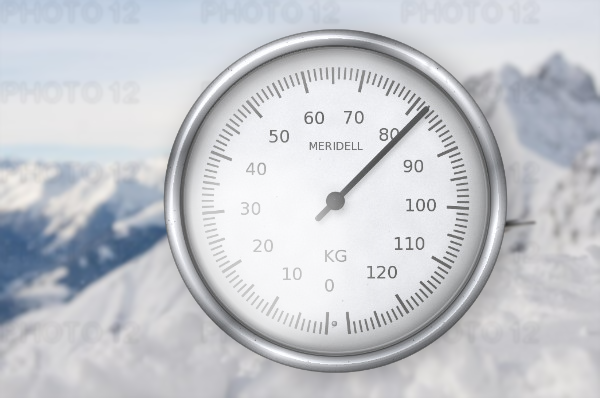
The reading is 82 kg
